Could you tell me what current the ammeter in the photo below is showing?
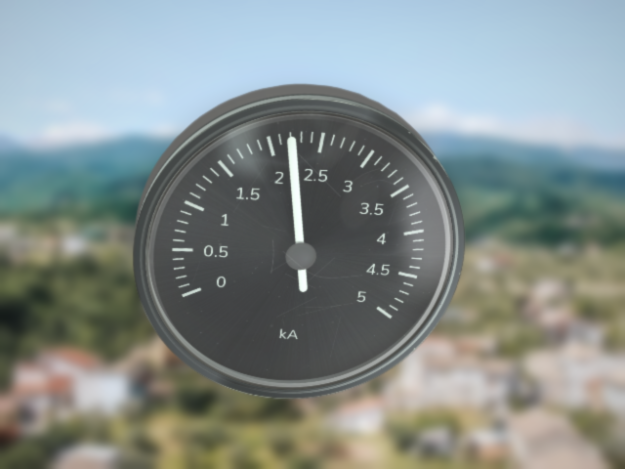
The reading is 2.2 kA
